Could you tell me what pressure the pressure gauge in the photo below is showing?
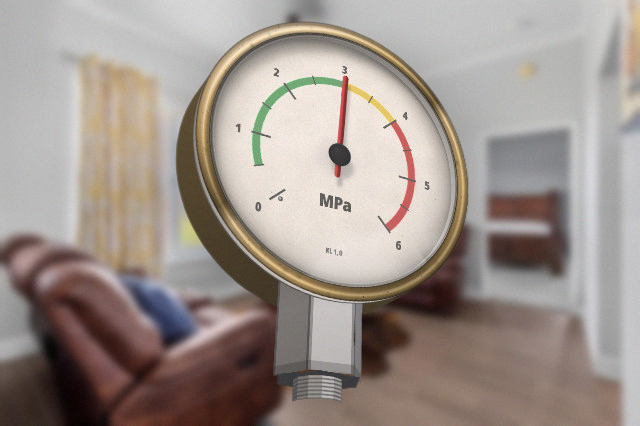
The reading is 3 MPa
